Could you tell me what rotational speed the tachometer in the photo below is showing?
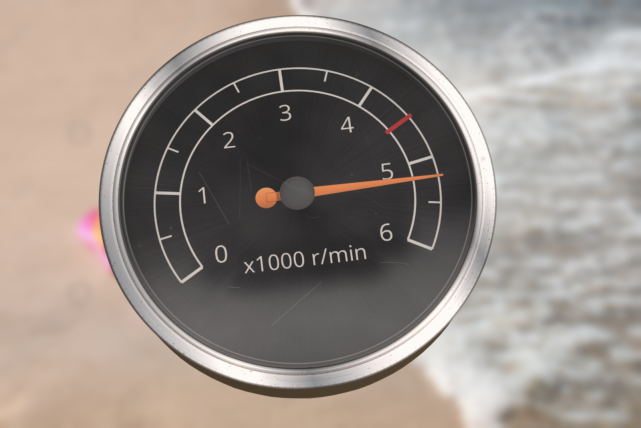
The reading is 5250 rpm
